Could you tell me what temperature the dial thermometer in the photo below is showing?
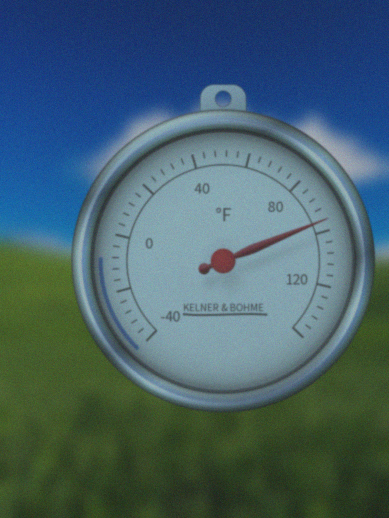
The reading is 96 °F
